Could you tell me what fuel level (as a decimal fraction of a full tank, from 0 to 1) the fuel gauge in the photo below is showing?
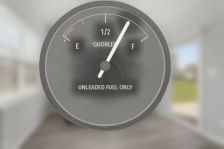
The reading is 0.75
